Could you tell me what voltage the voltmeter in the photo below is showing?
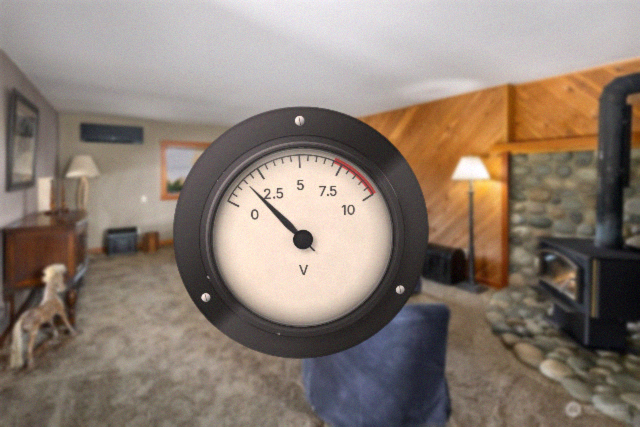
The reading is 1.5 V
